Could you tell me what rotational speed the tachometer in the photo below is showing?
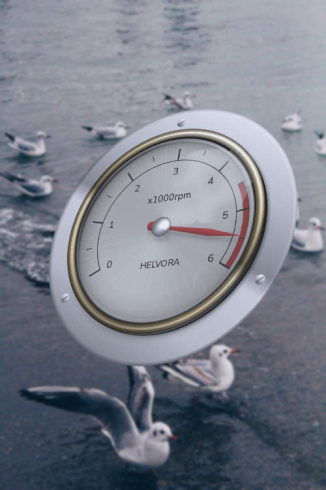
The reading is 5500 rpm
